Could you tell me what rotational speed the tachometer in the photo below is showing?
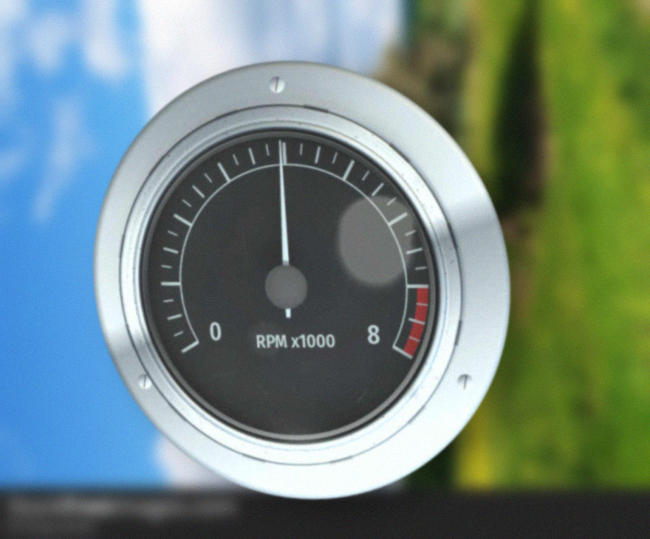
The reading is 4000 rpm
